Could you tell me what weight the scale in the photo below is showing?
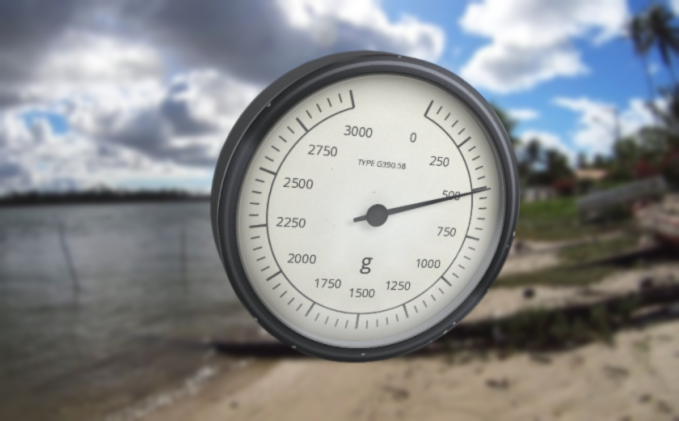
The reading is 500 g
